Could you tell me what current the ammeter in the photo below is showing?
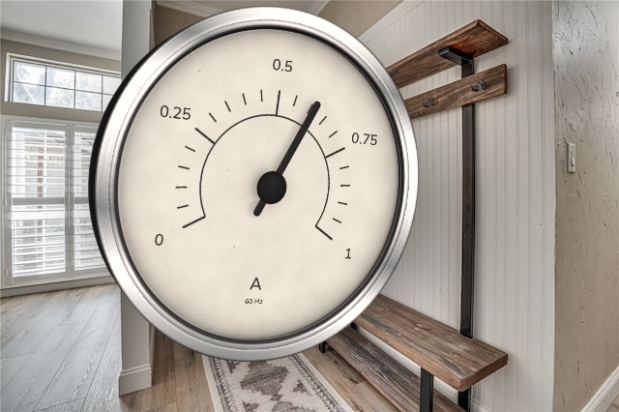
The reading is 0.6 A
